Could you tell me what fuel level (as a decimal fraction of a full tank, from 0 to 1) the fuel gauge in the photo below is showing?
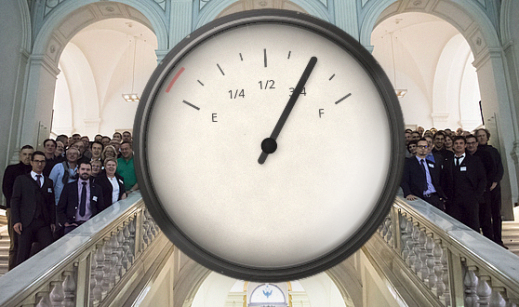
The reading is 0.75
